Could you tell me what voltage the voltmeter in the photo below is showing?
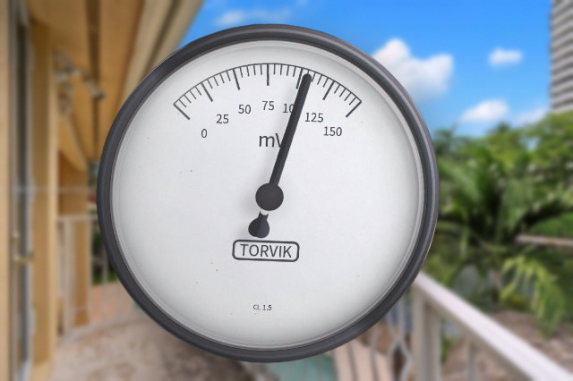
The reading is 105 mV
